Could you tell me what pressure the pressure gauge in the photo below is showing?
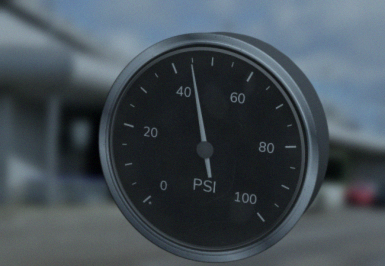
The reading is 45 psi
